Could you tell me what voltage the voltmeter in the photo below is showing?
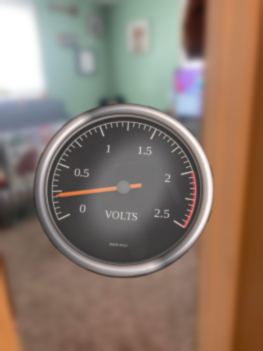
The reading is 0.2 V
